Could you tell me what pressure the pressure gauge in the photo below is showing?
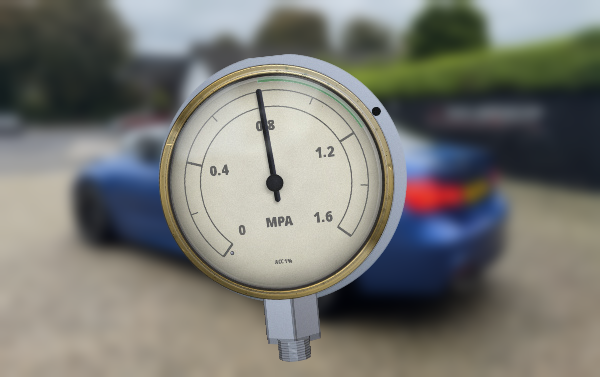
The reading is 0.8 MPa
